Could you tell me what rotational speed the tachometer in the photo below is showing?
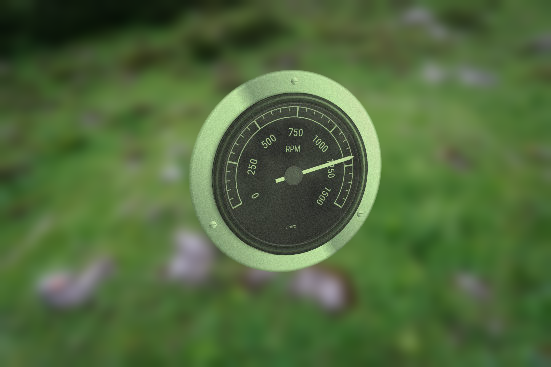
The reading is 1200 rpm
